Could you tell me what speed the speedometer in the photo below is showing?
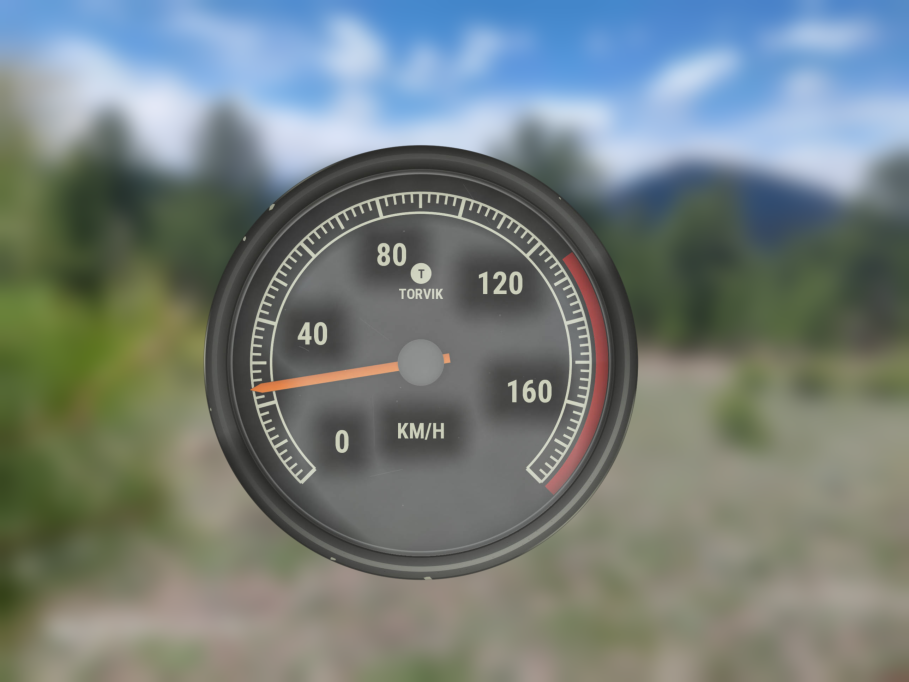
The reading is 24 km/h
